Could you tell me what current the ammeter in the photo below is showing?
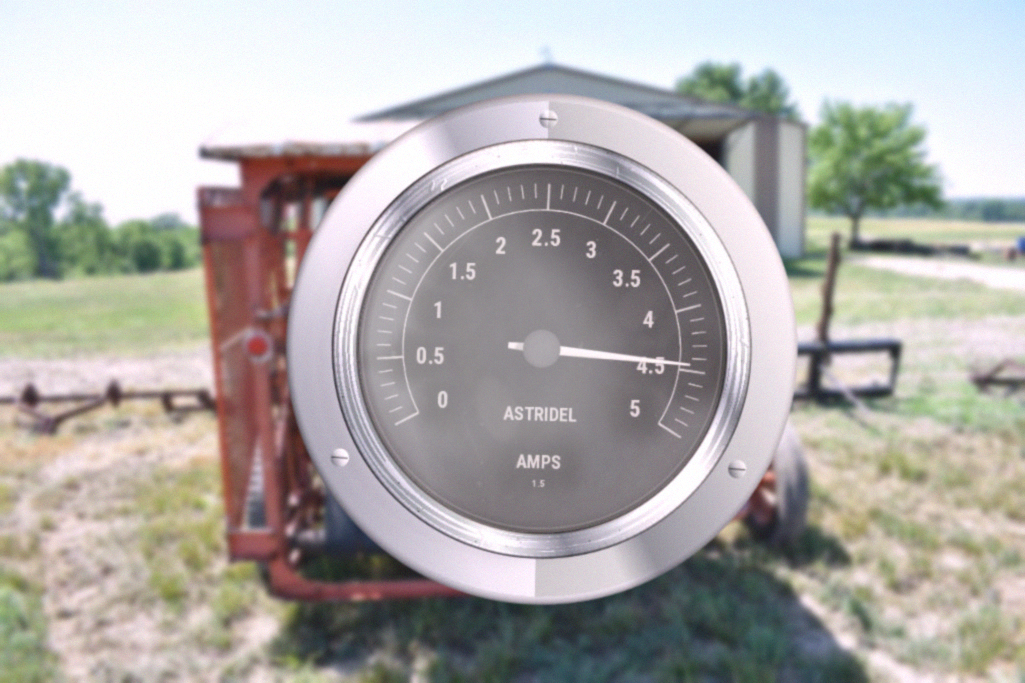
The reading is 4.45 A
